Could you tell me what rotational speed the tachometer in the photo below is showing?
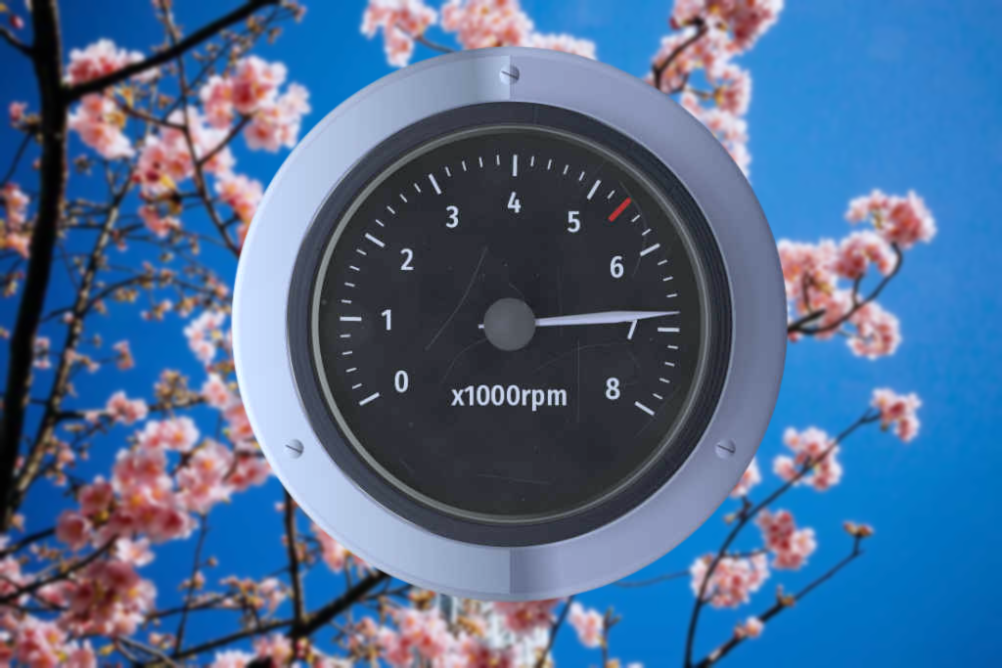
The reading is 6800 rpm
